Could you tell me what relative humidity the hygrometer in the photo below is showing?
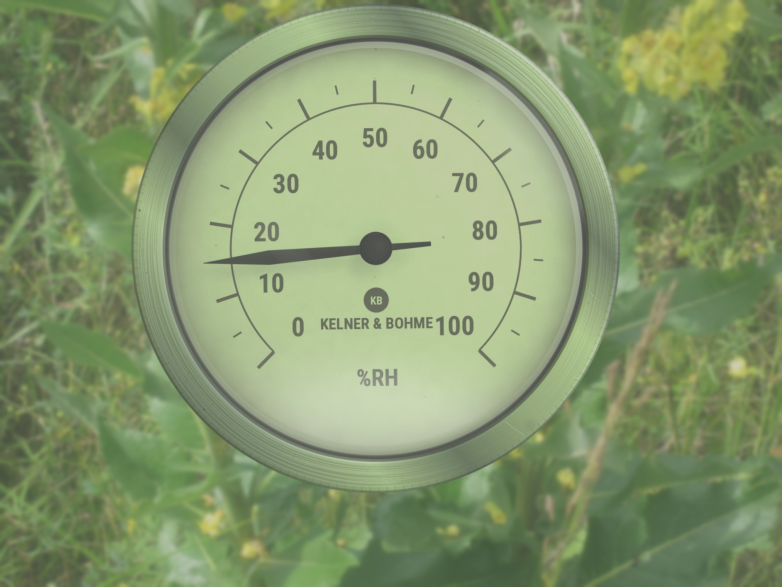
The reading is 15 %
